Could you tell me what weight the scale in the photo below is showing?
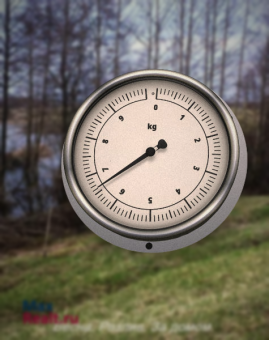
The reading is 6.6 kg
